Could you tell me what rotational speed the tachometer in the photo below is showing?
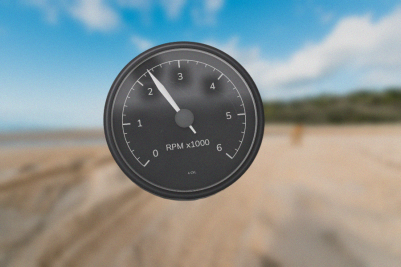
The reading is 2300 rpm
